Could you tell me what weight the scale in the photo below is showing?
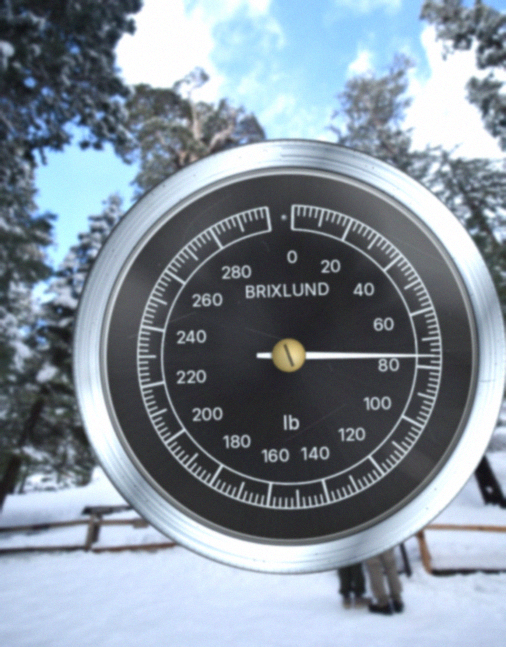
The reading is 76 lb
